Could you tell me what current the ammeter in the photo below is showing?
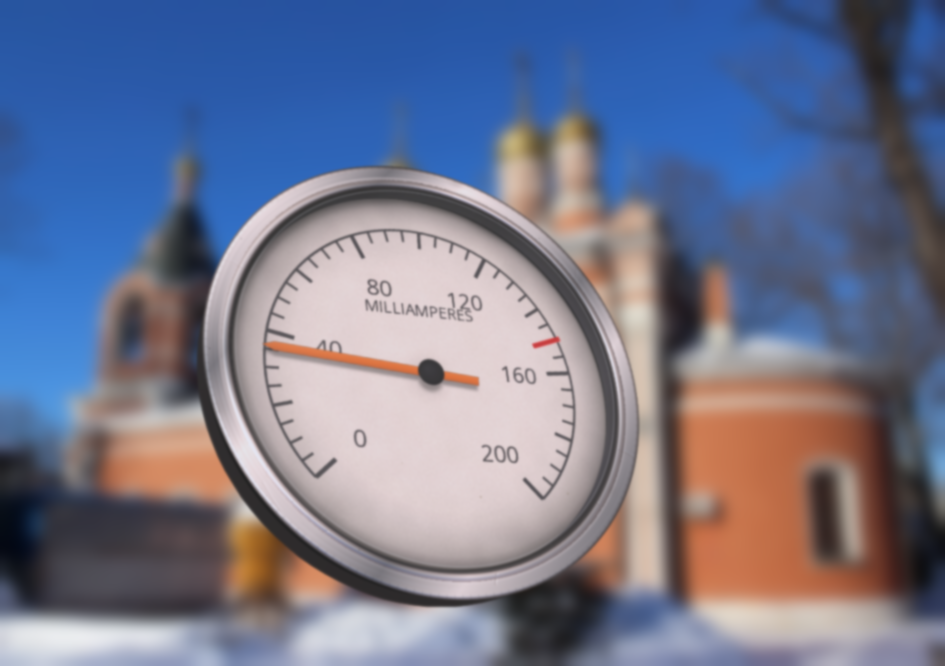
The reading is 35 mA
